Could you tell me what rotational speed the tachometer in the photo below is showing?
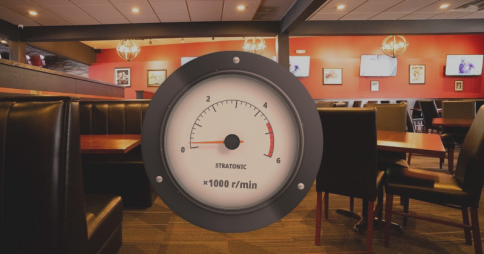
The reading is 200 rpm
